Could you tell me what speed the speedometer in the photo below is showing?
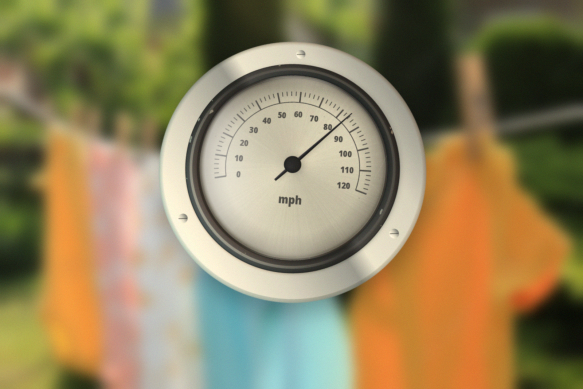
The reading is 84 mph
